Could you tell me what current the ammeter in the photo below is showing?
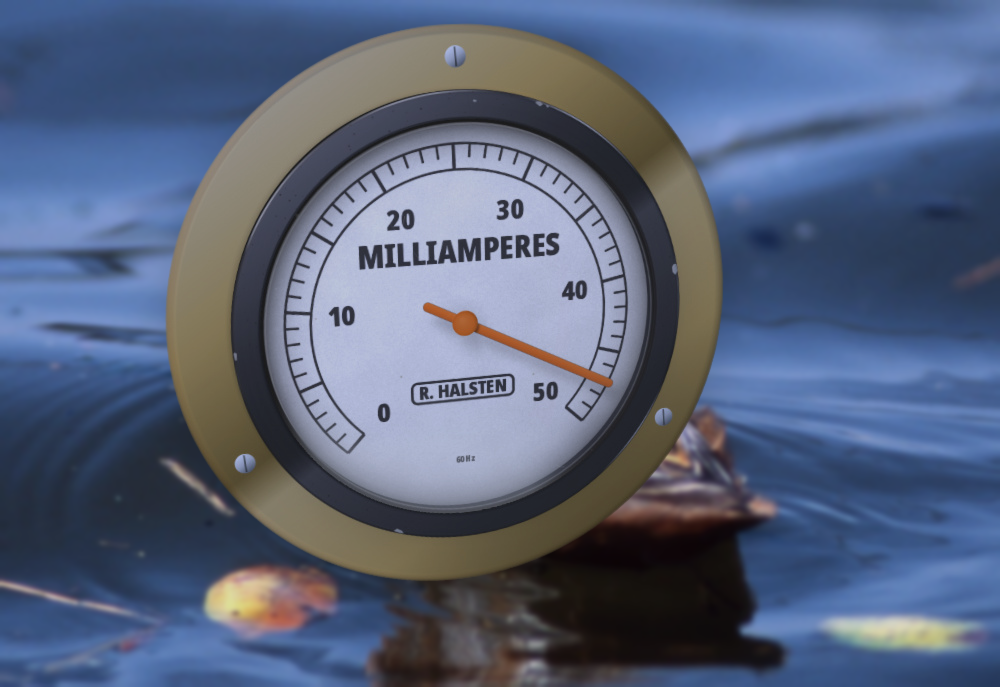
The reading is 47 mA
